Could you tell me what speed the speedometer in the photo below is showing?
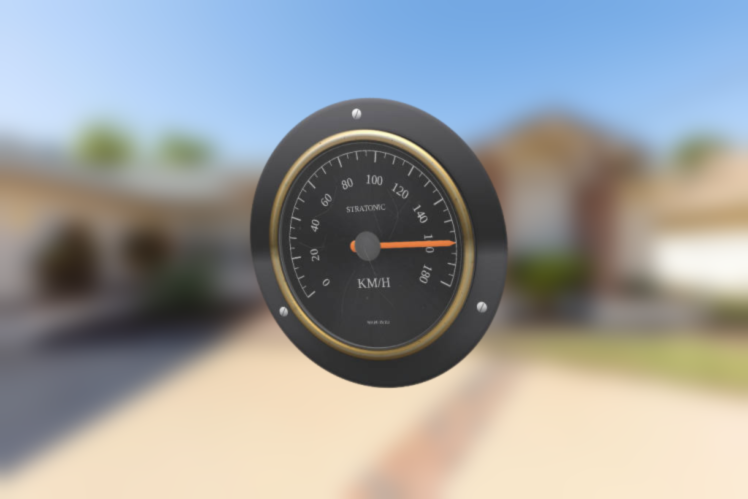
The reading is 160 km/h
